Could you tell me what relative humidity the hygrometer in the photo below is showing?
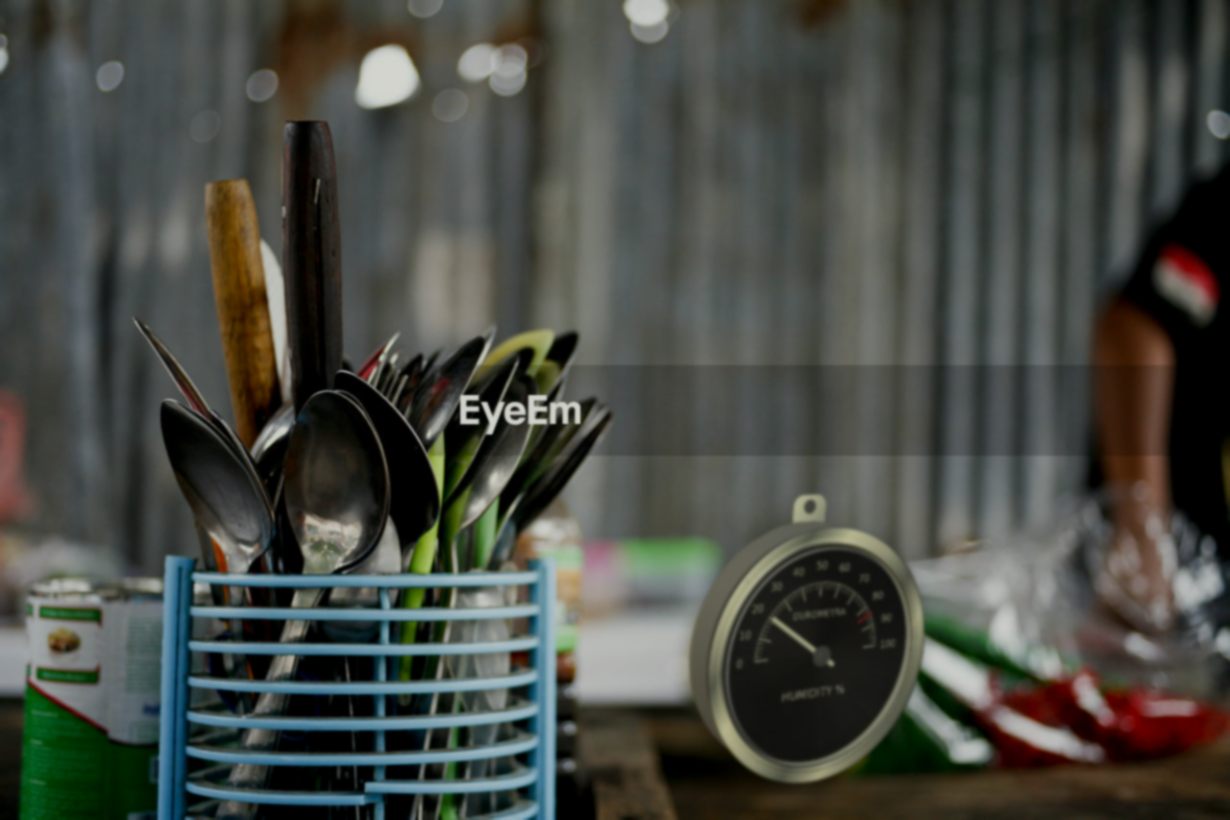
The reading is 20 %
